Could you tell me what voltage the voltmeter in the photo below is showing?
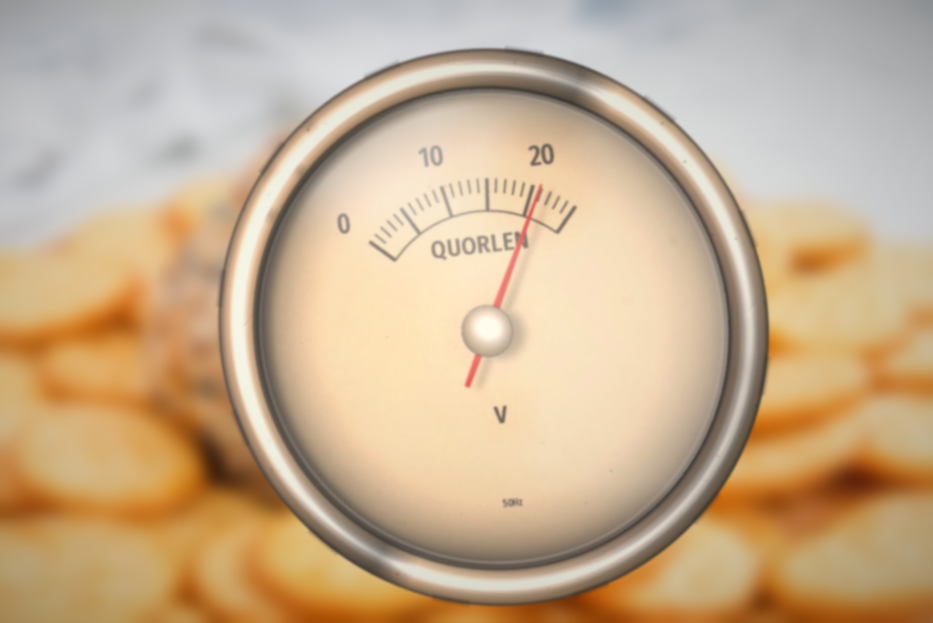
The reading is 21 V
